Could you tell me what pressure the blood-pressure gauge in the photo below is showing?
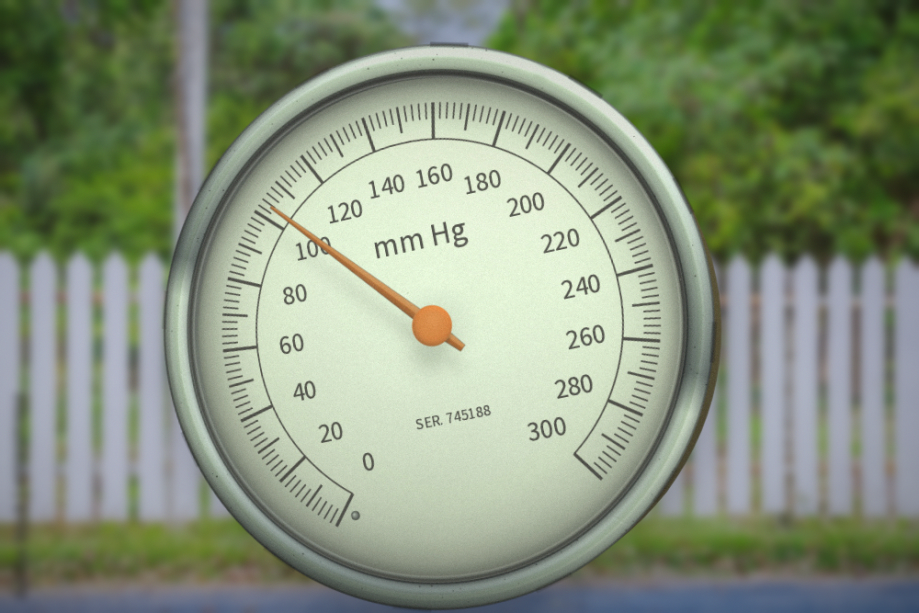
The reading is 104 mmHg
